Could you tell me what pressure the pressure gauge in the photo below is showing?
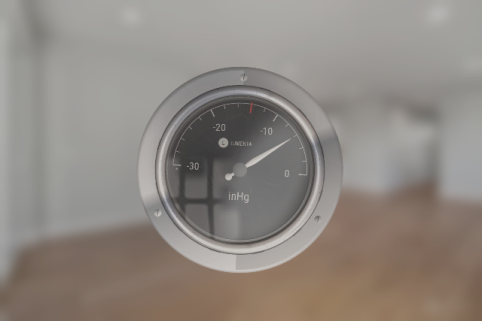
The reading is -6 inHg
